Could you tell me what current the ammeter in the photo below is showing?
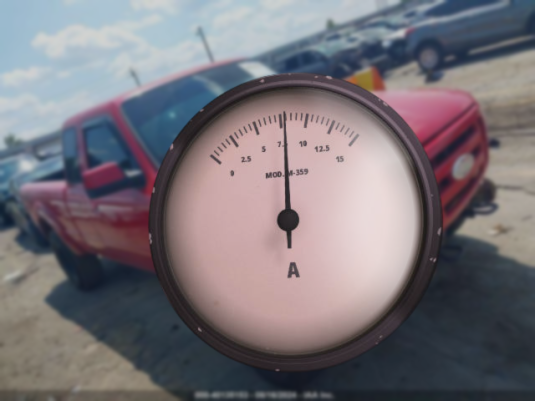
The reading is 8 A
